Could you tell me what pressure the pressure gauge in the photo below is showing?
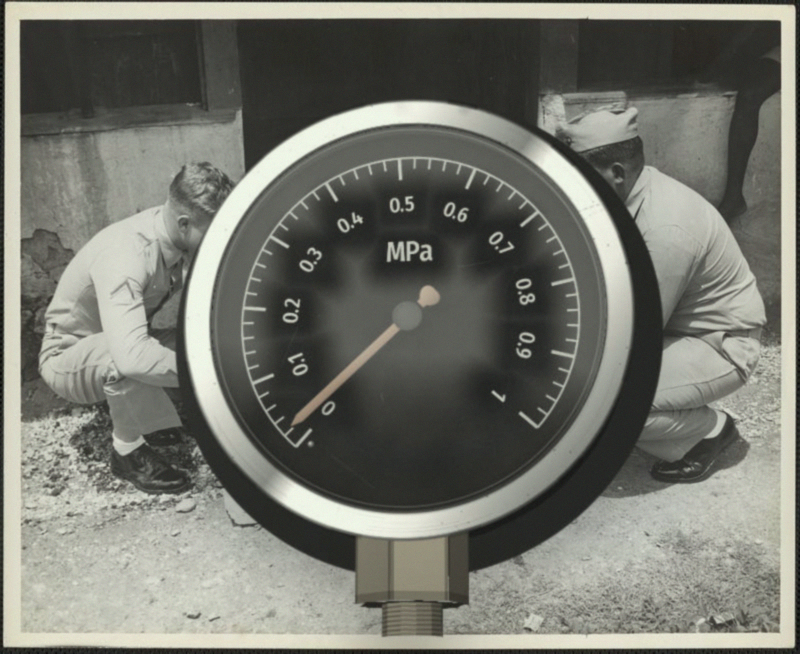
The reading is 0.02 MPa
